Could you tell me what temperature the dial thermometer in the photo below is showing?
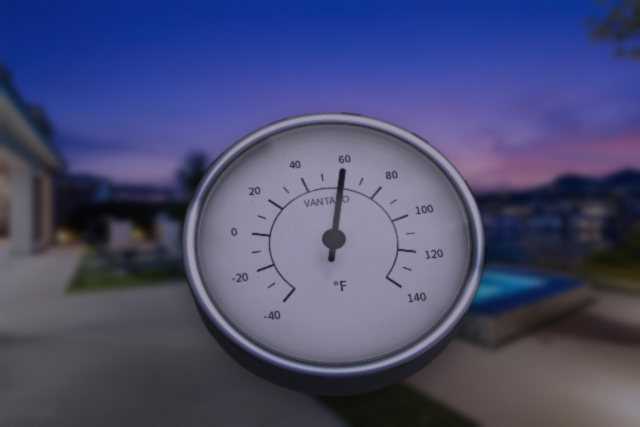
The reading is 60 °F
